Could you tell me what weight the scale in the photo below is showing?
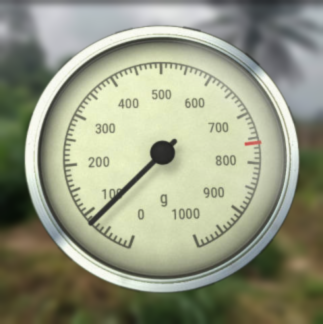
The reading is 80 g
